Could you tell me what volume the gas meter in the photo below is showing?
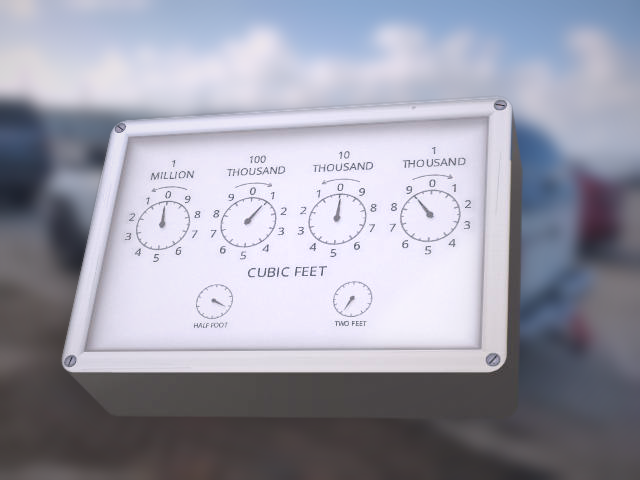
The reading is 9900 ft³
